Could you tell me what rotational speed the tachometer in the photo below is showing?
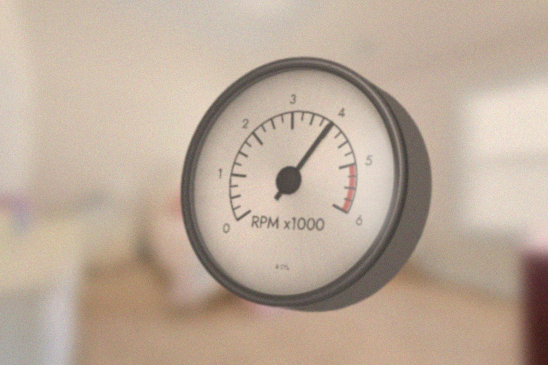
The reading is 4000 rpm
